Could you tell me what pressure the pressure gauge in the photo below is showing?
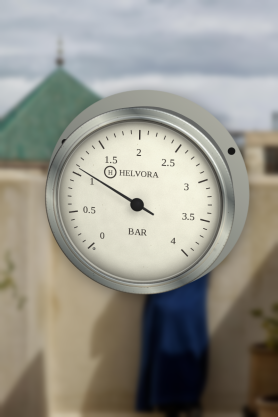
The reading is 1.1 bar
